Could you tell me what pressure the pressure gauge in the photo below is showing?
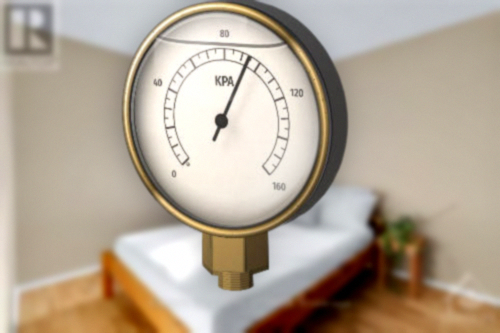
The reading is 95 kPa
